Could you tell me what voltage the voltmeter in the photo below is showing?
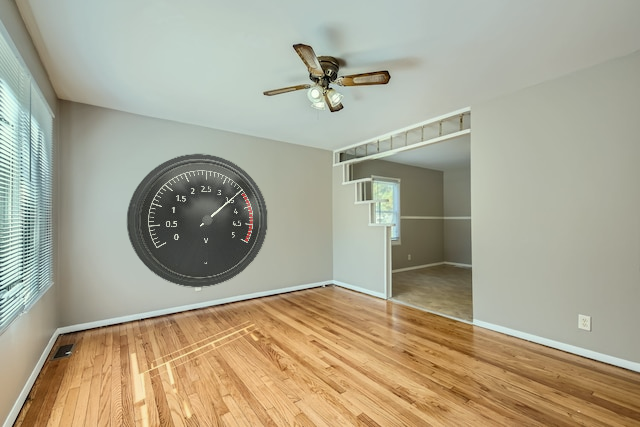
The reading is 3.5 V
